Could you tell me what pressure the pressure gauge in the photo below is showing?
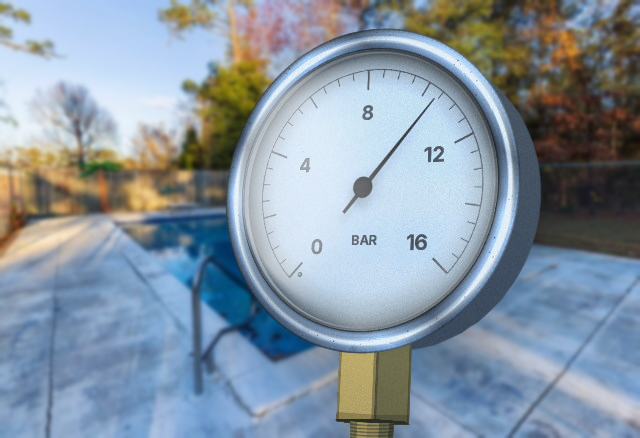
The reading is 10.5 bar
